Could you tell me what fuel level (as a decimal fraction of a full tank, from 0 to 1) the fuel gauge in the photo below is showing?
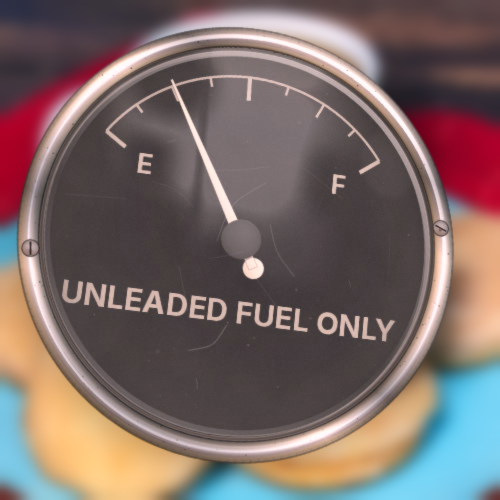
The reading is 0.25
